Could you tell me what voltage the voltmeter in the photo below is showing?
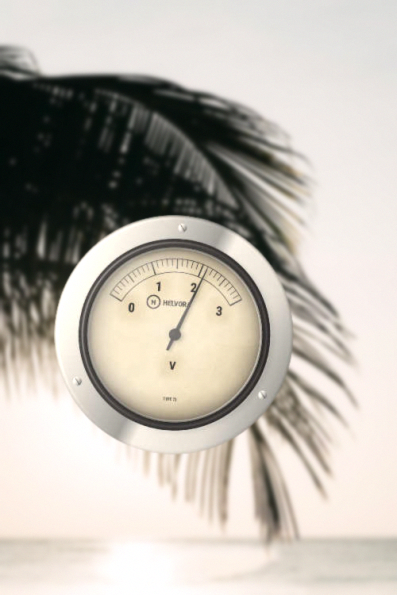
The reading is 2.1 V
